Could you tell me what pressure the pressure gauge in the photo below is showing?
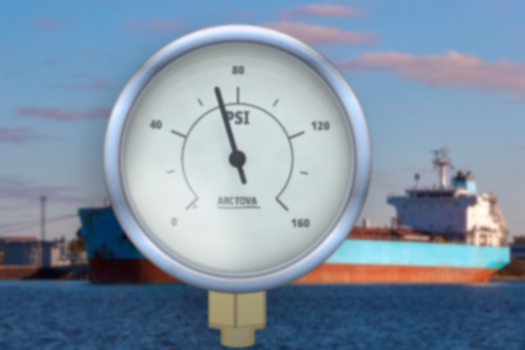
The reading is 70 psi
